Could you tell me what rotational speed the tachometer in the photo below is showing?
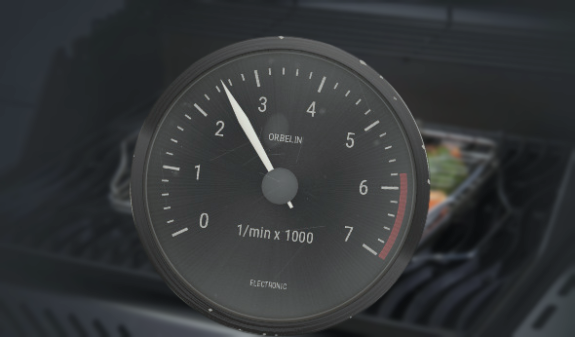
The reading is 2500 rpm
